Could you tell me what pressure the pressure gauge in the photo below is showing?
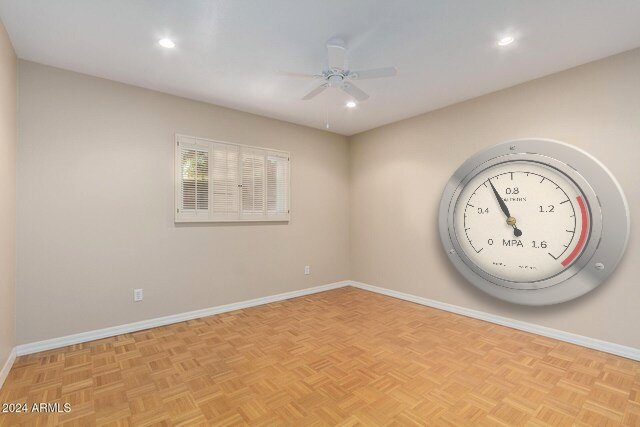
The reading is 0.65 MPa
